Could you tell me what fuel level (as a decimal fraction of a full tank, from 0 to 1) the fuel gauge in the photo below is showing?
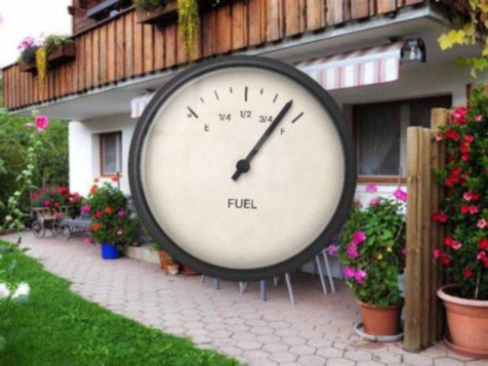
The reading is 0.875
